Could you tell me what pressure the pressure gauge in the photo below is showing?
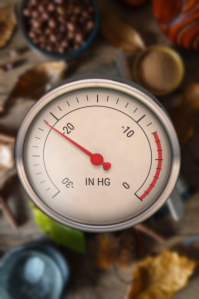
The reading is -21 inHg
